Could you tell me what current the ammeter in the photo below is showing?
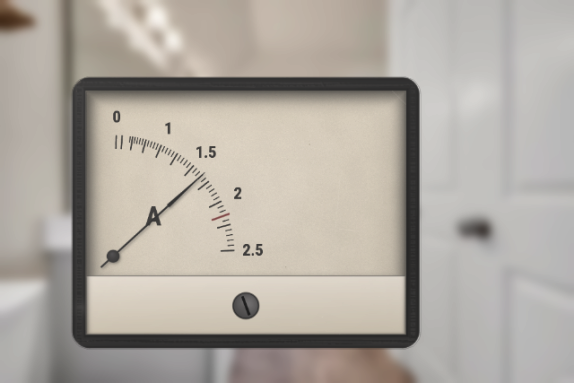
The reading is 1.65 A
